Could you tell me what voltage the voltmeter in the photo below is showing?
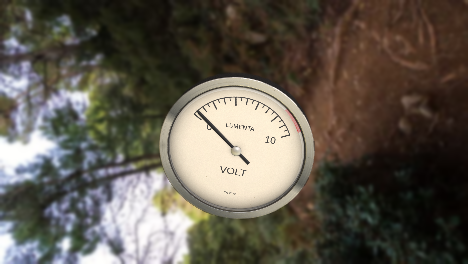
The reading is 0.5 V
